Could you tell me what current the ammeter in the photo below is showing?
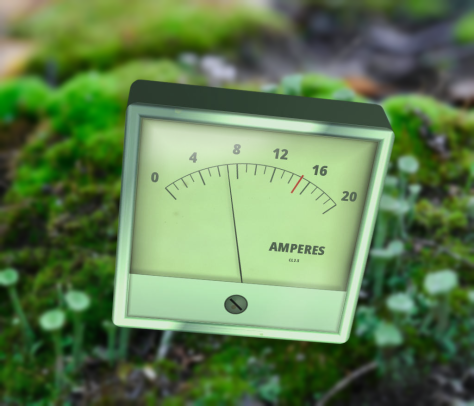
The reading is 7 A
